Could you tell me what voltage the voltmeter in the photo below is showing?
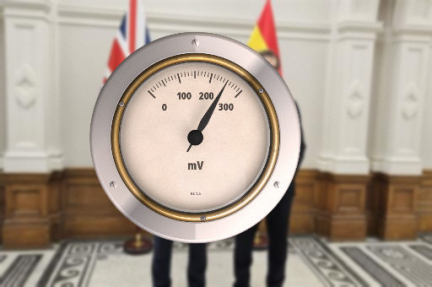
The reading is 250 mV
